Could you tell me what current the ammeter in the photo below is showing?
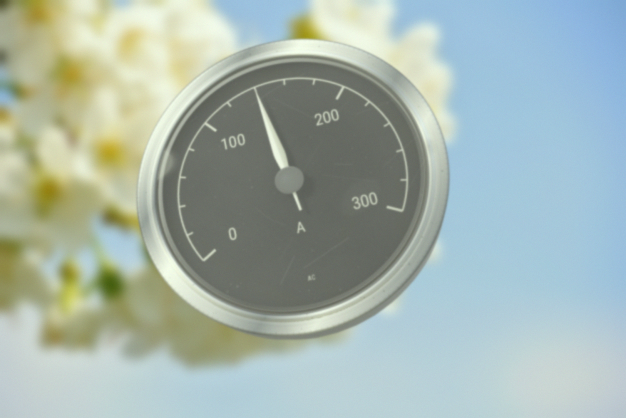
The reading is 140 A
